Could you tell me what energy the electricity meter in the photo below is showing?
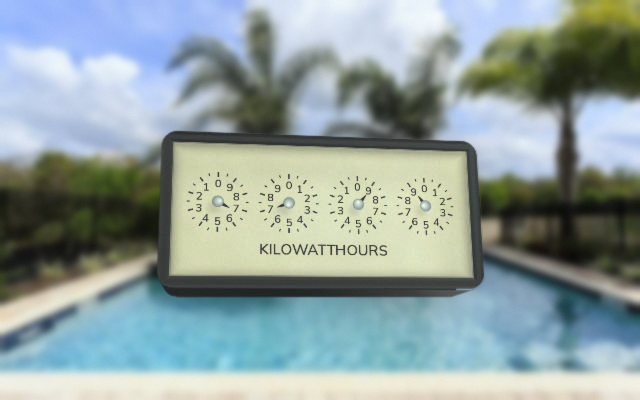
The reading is 6689 kWh
